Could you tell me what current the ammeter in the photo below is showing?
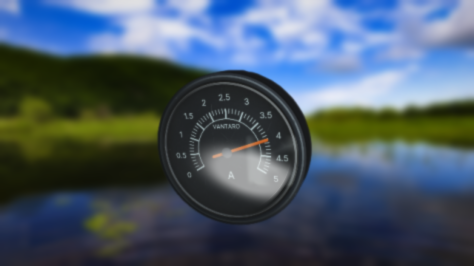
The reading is 4 A
